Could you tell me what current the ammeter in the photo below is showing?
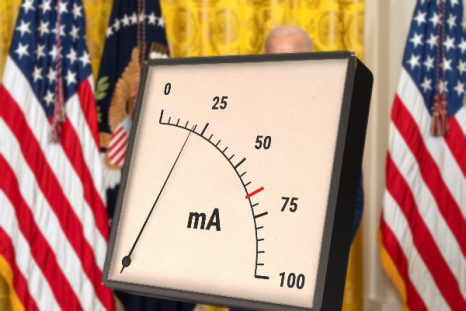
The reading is 20 mA
